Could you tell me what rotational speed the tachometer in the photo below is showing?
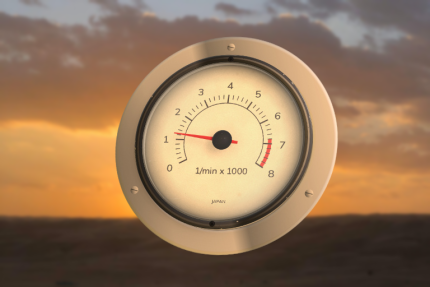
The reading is 1200 rpm
